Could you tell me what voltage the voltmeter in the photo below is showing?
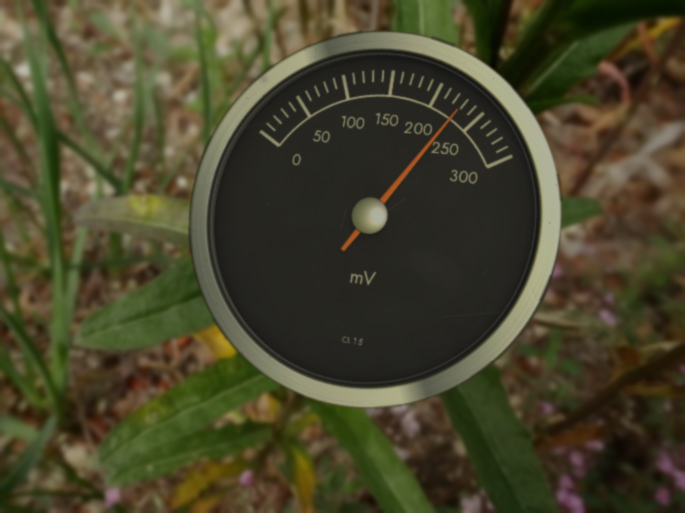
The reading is 230 mV
